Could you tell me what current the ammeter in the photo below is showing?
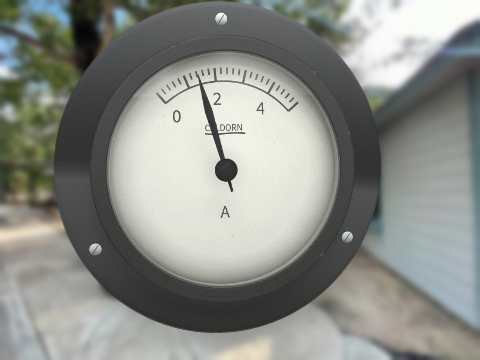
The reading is 1.4 A
